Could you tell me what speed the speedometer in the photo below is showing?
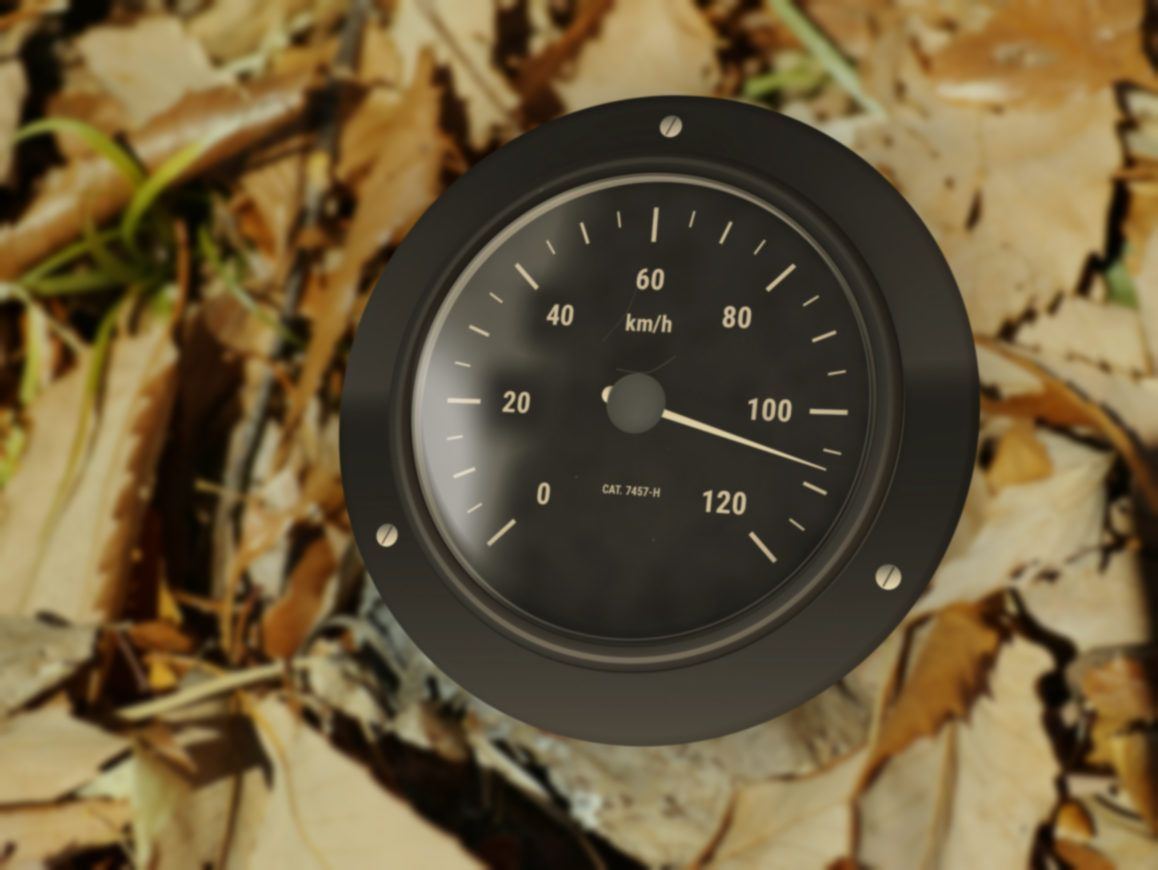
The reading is 107.5 km/h
